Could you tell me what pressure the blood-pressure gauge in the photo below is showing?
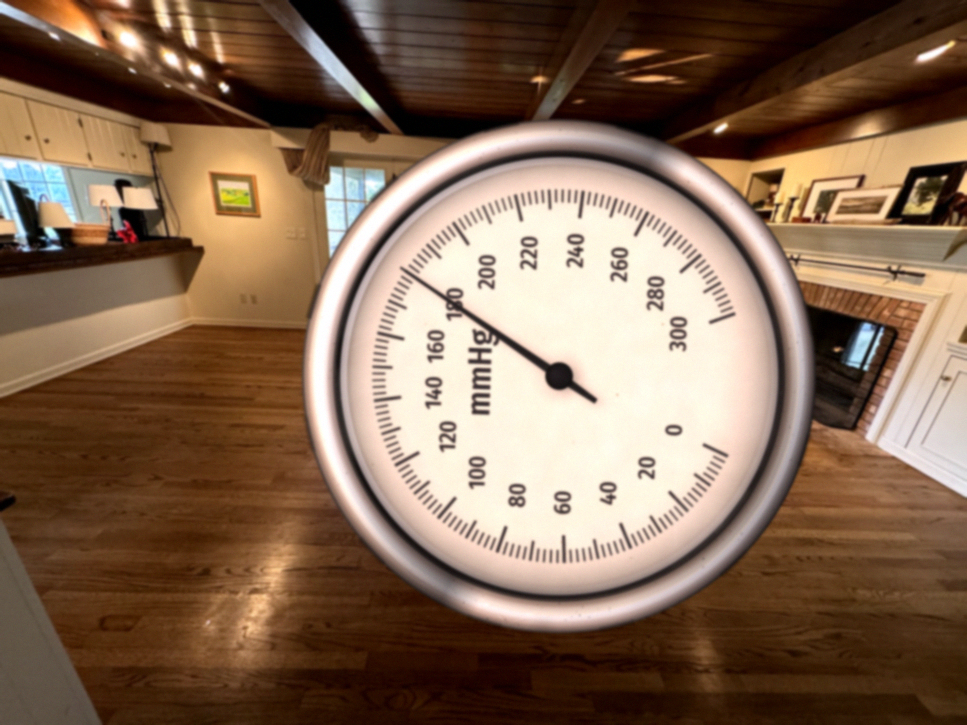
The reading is 180 mmHg
